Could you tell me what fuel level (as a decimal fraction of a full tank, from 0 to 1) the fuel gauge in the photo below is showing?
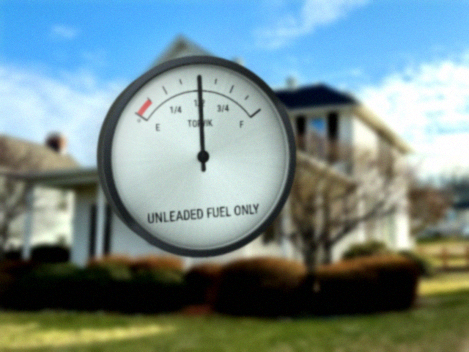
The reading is 0.5
